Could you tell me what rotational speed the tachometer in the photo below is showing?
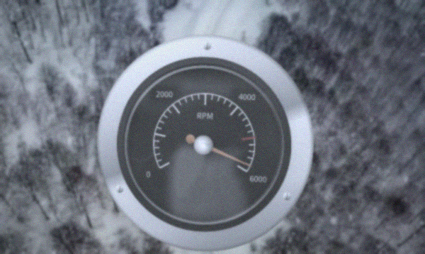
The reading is 5800 rpm
